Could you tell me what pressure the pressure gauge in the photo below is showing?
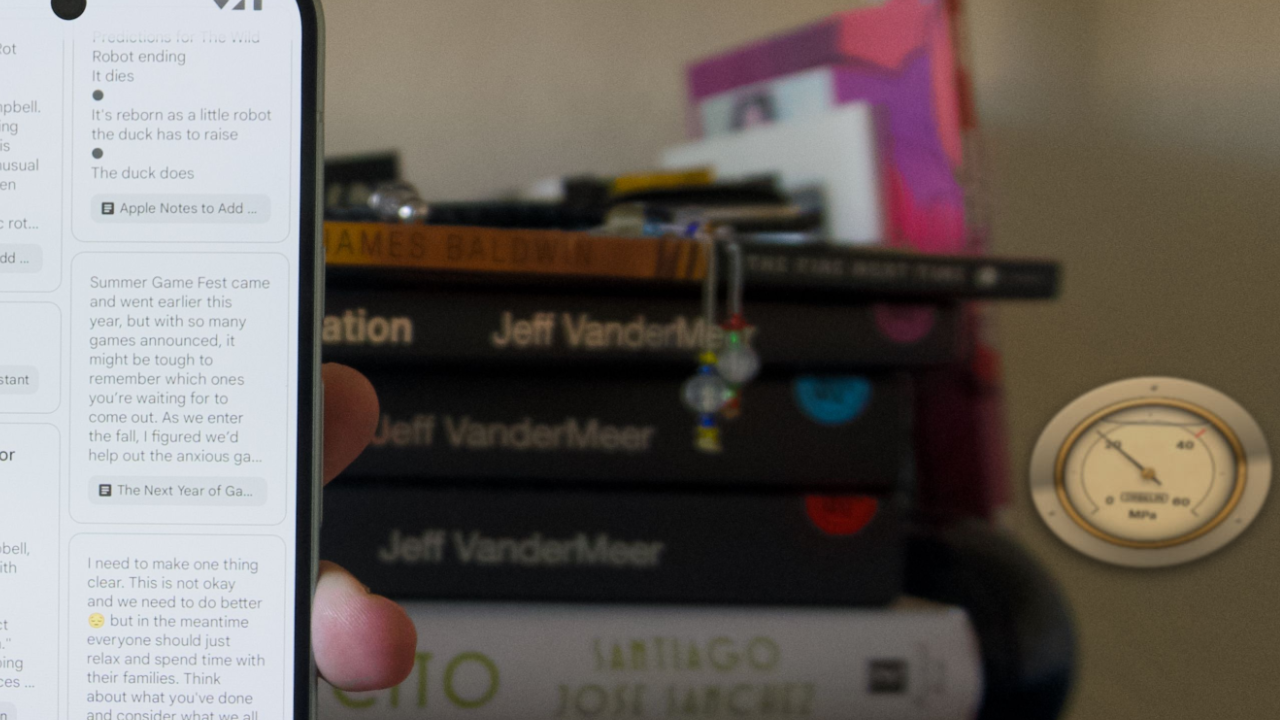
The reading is 20 MPa
